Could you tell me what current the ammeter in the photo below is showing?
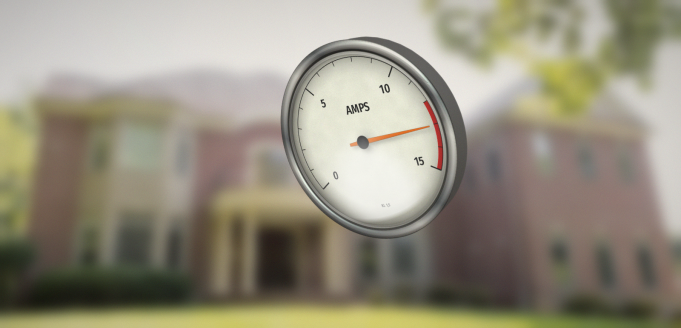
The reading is 13 A
